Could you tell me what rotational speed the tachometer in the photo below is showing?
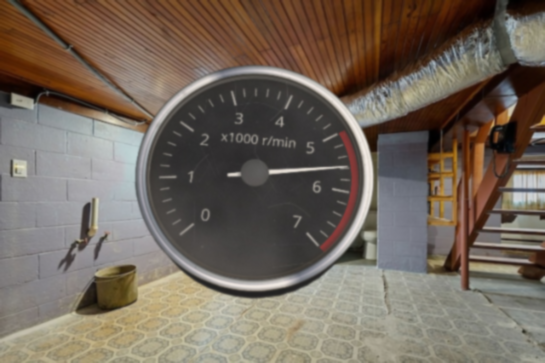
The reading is 5600 rpm
